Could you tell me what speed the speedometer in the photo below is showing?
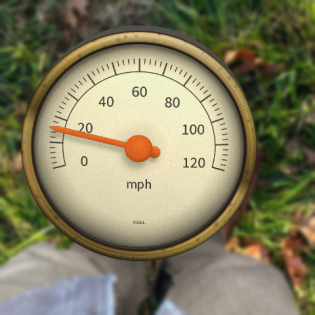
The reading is 16 mph
